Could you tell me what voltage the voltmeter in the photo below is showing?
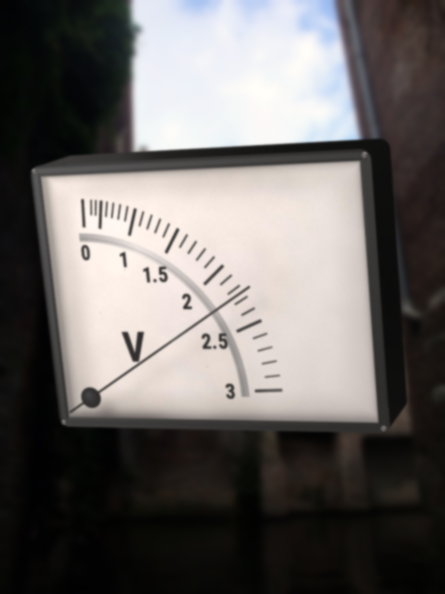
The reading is 2.25 V
